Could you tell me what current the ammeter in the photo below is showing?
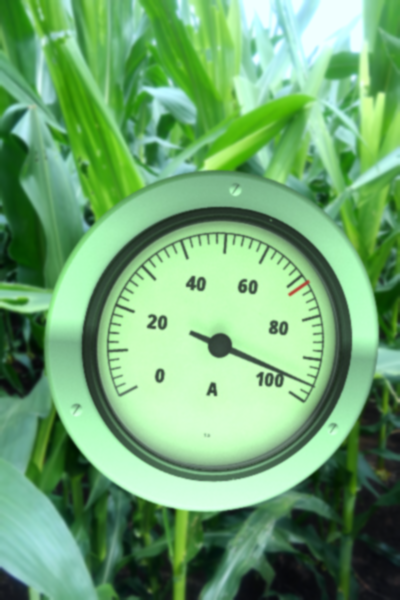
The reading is 96 A
